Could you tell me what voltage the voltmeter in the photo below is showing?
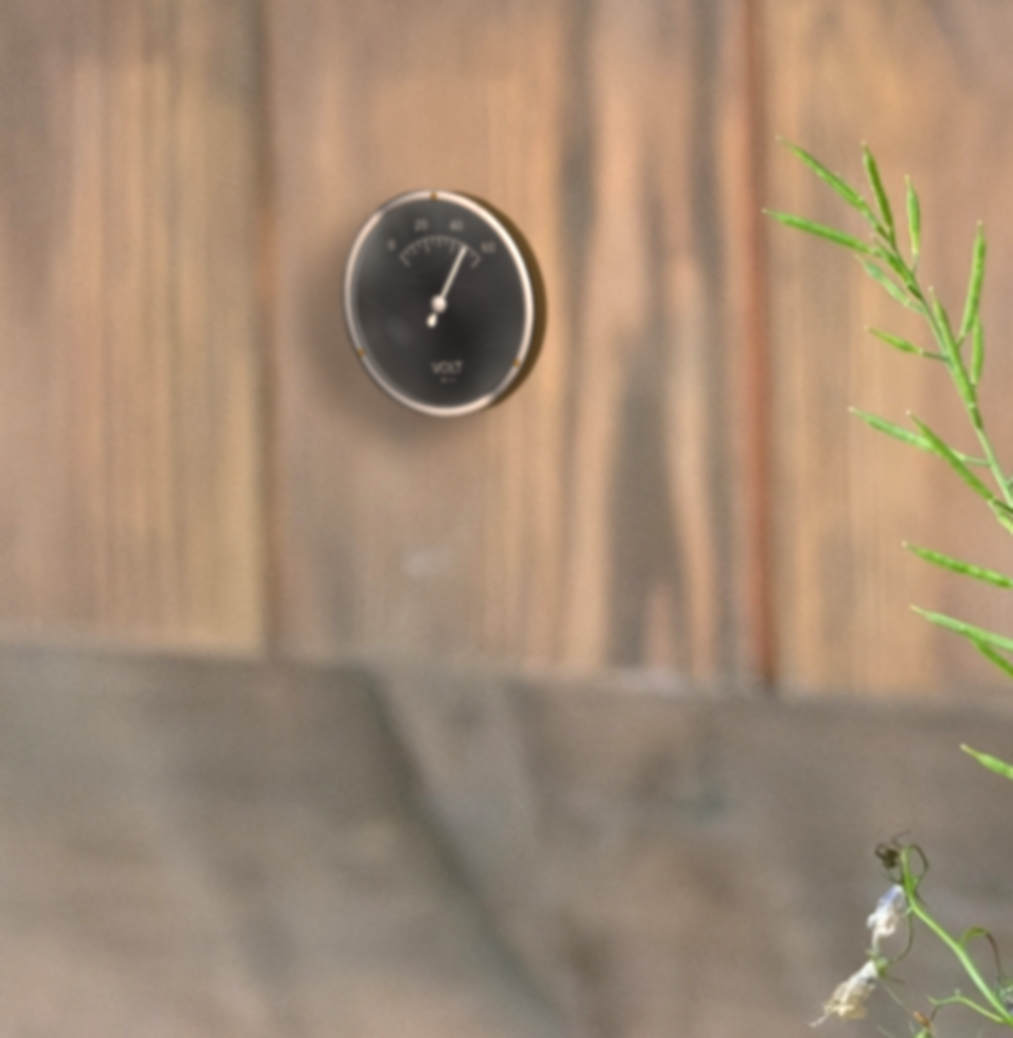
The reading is 50 V
